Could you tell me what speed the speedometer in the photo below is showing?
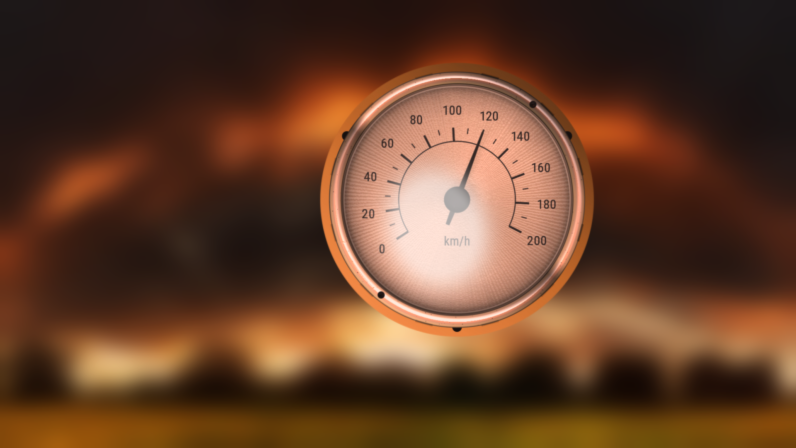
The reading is 120 km/h
